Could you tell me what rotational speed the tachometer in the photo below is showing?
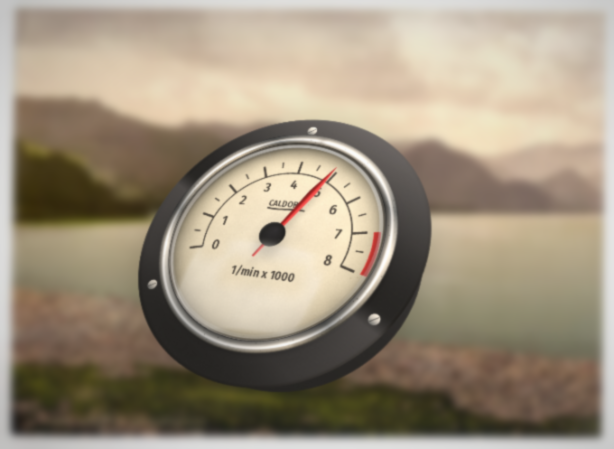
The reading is 5000 rpm
